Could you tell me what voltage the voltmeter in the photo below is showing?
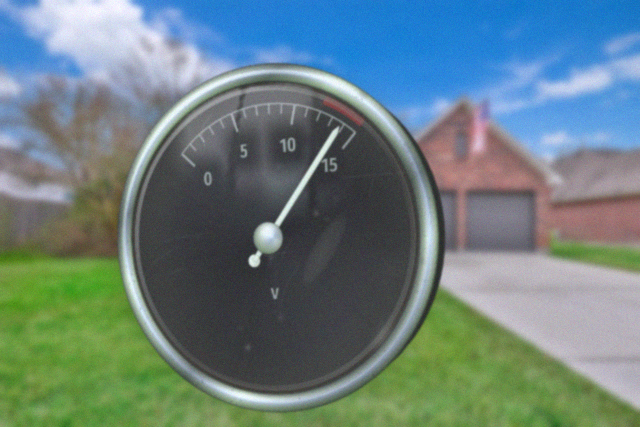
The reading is 14 V
